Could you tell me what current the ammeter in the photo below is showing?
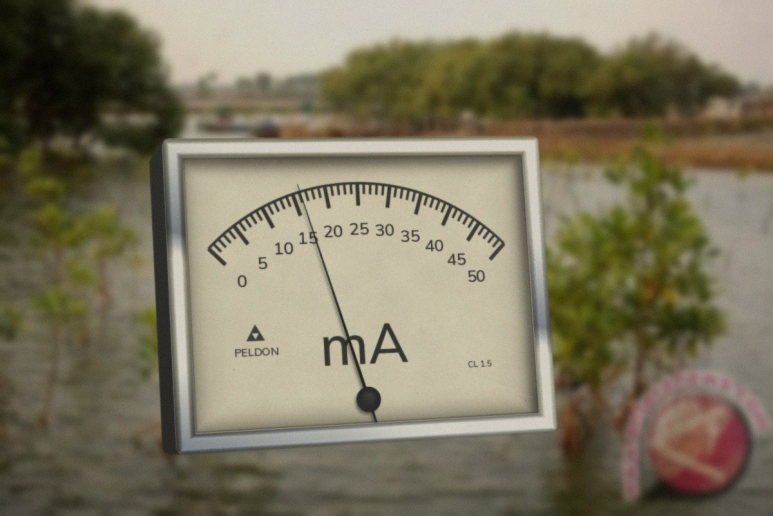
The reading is 16 mA
